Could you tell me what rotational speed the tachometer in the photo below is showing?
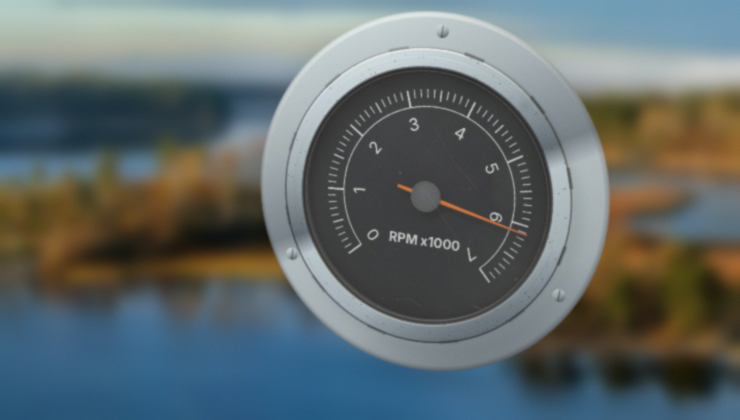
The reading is 6100 rpm
